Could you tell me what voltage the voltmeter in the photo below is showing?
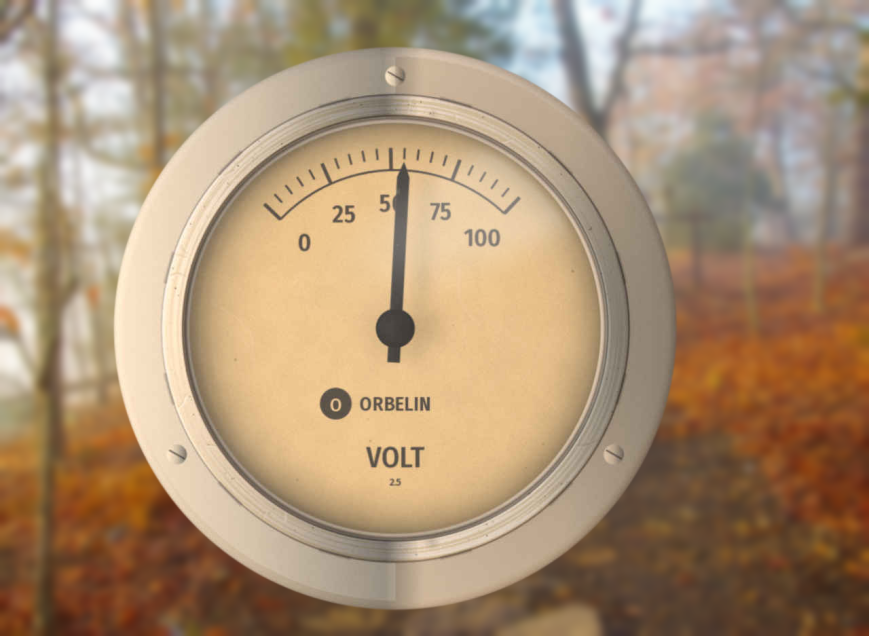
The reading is 55 V
